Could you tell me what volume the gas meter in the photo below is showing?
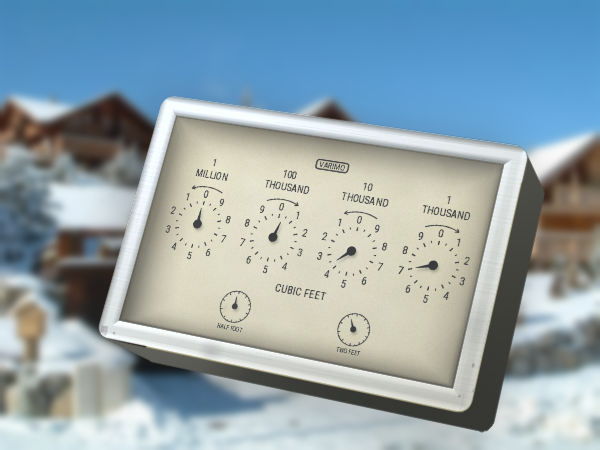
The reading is 3700 ft³
